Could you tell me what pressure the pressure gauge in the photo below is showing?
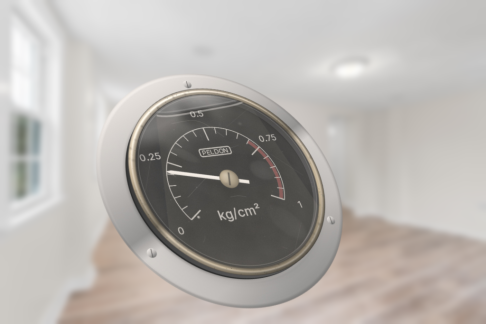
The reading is 0.2 kg/cm²
